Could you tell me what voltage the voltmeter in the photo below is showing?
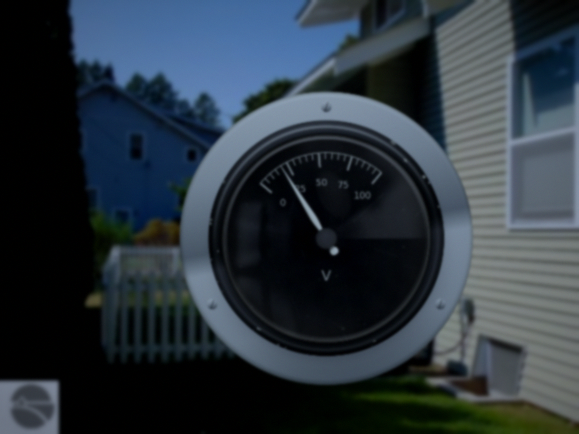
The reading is 20 V
